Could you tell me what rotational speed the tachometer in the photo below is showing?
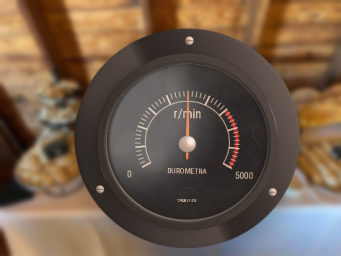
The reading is 2500 rpm
